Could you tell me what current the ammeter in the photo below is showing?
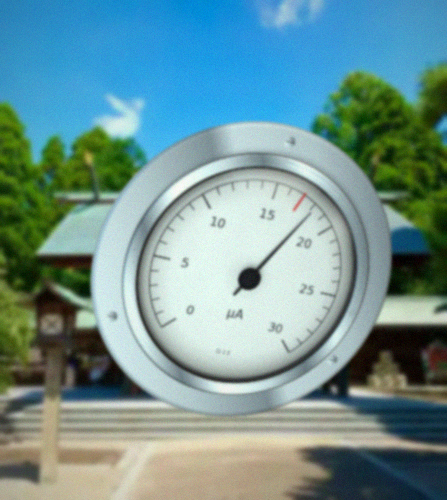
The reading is 18 µA
